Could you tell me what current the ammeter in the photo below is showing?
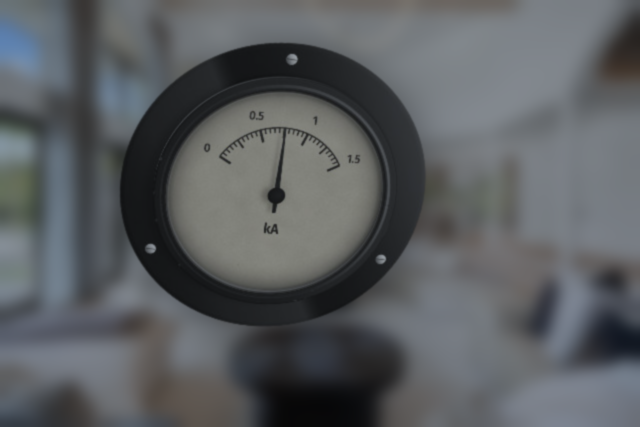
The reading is 0.75 kA
